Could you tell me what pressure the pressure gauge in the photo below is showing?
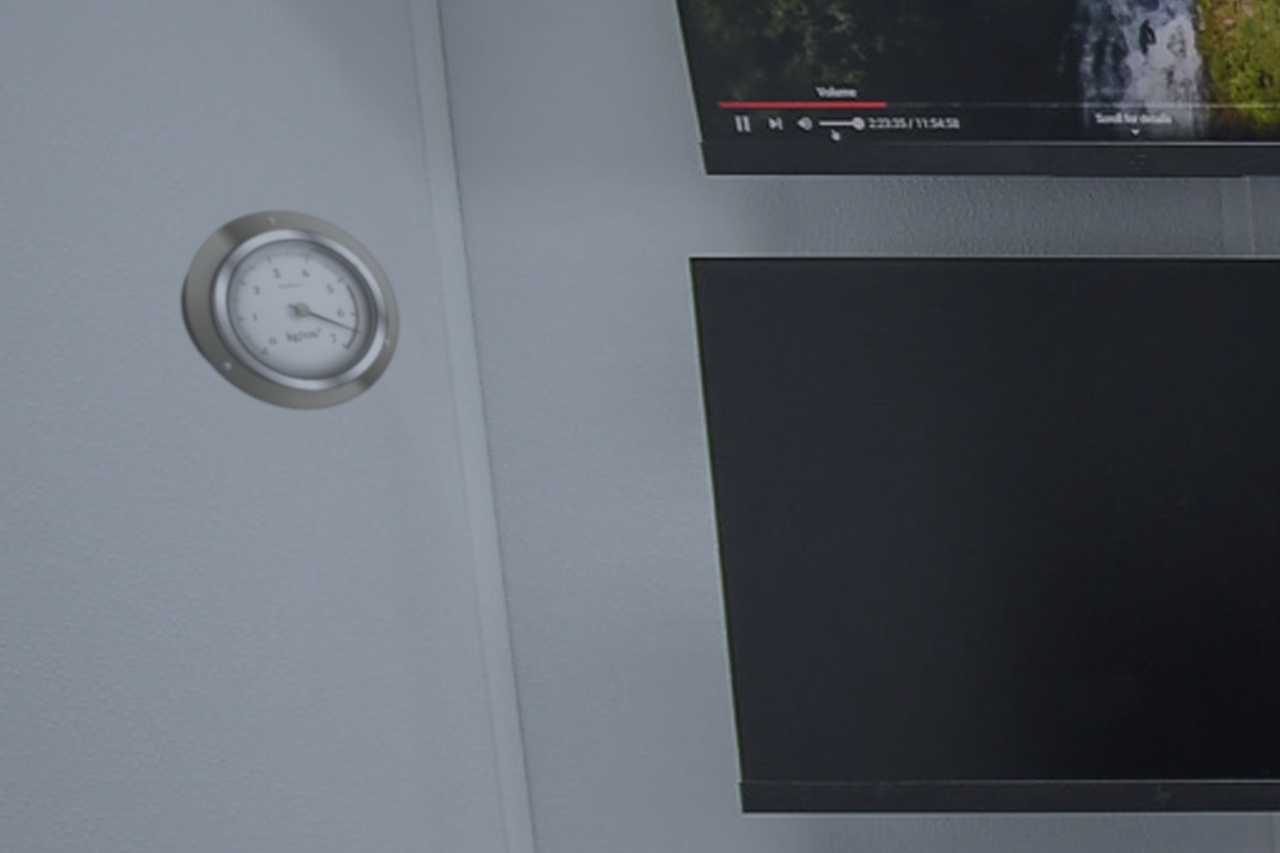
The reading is 6.5 kg/cm²
